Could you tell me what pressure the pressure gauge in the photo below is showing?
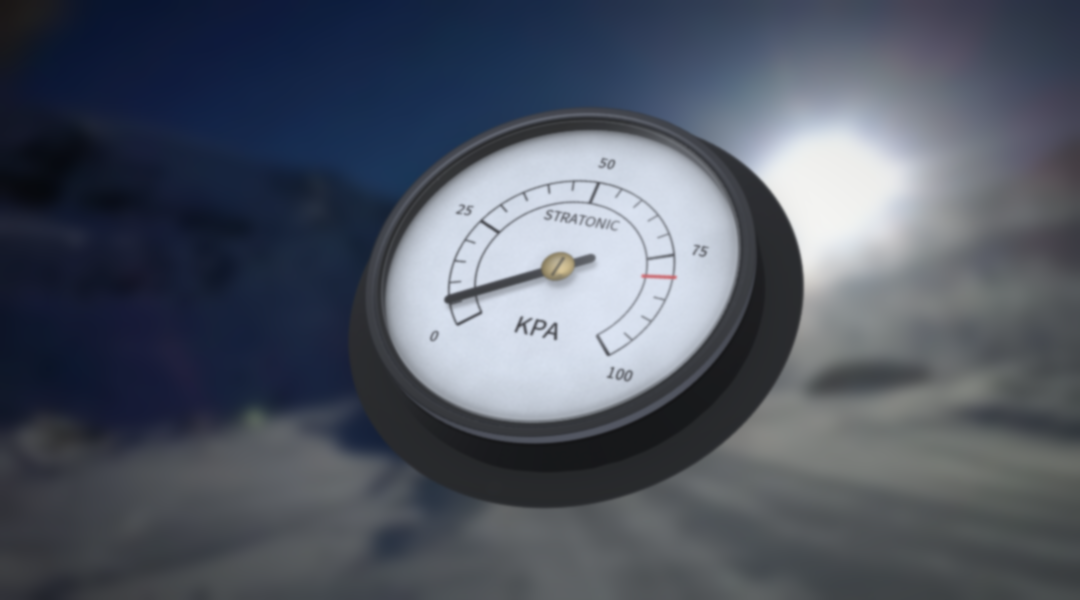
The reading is 5 kPa
